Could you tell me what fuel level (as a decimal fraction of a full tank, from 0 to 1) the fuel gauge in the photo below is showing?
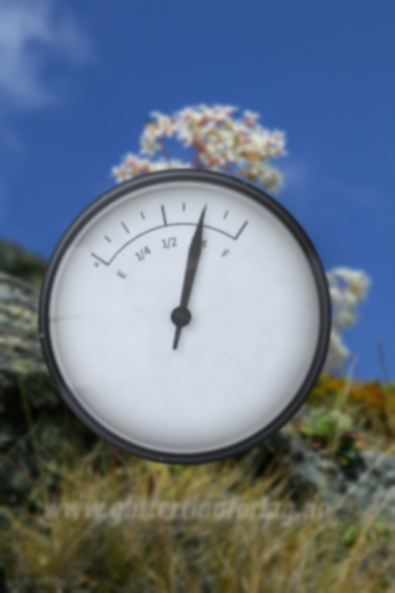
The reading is 0.75
